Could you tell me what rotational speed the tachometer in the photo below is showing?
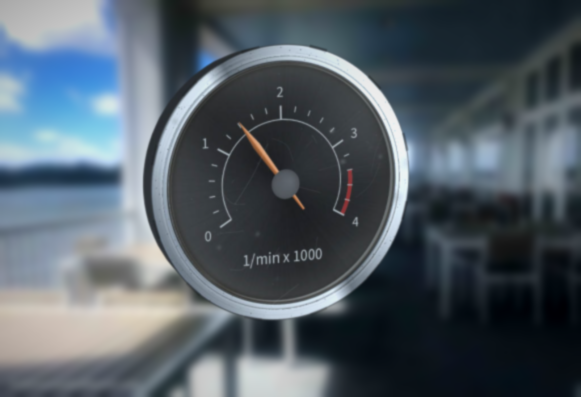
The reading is 1400 rpm
